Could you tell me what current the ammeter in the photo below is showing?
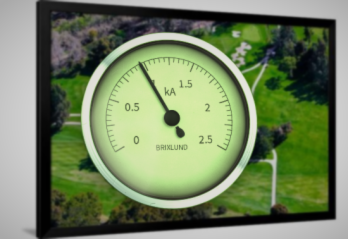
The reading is 0.95 kA
